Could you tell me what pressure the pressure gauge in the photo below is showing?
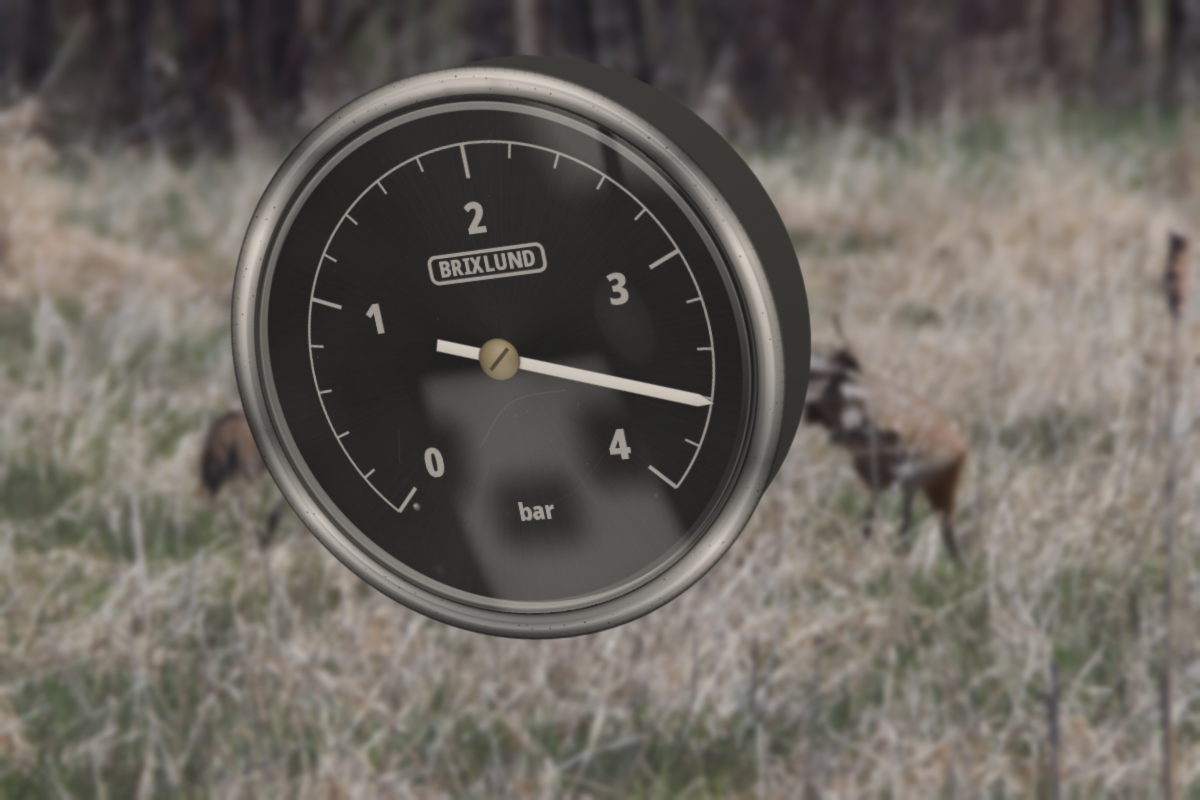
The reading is 3.6 bar
